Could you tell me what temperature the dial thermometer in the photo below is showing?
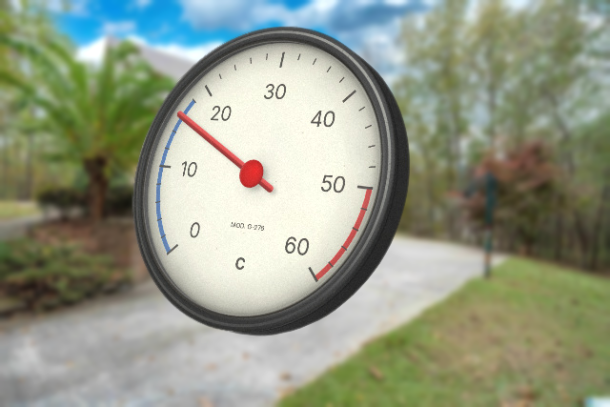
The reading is 16 °C
